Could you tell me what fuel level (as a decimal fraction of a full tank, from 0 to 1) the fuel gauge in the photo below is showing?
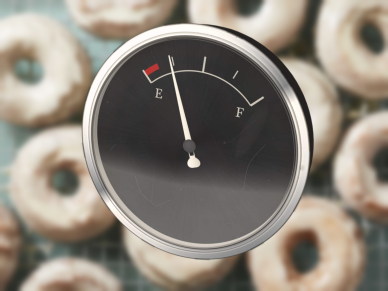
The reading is 0.25
